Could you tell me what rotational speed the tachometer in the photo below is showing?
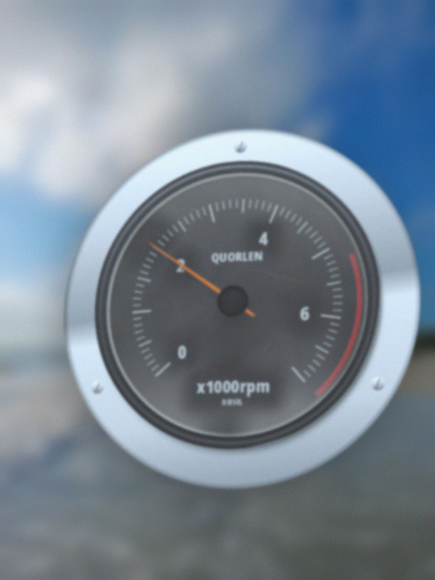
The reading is 2000 rpm
